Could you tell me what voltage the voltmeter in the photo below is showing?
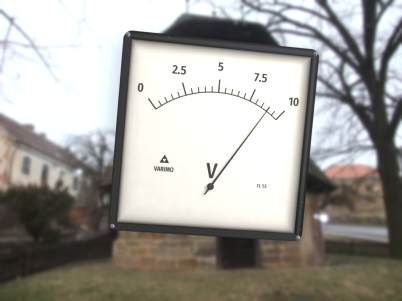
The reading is 9 V
